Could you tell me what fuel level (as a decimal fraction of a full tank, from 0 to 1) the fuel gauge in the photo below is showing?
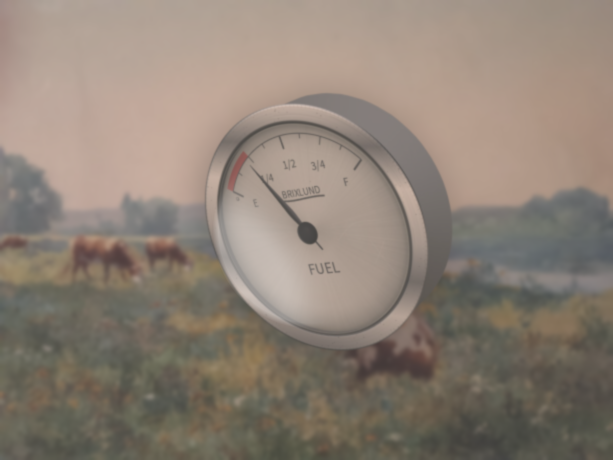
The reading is 0.25
